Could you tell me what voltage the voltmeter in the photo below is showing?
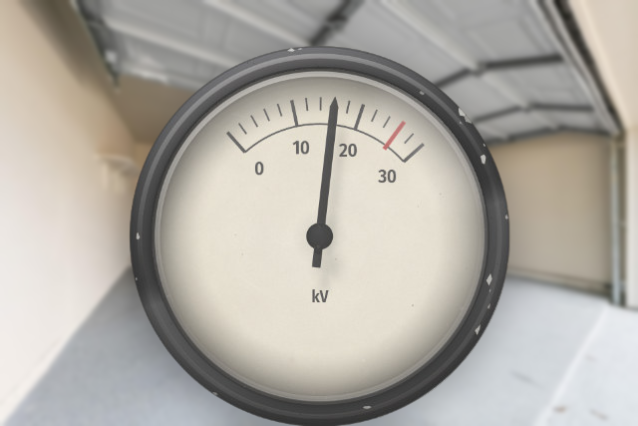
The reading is 16 kV
